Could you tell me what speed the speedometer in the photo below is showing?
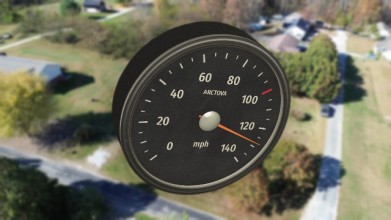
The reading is 127.5 mph
